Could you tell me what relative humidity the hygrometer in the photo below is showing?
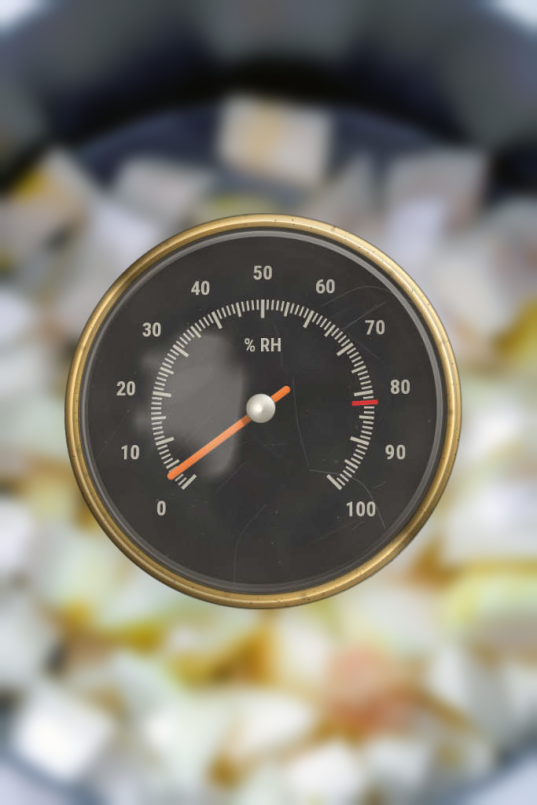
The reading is 3 %
